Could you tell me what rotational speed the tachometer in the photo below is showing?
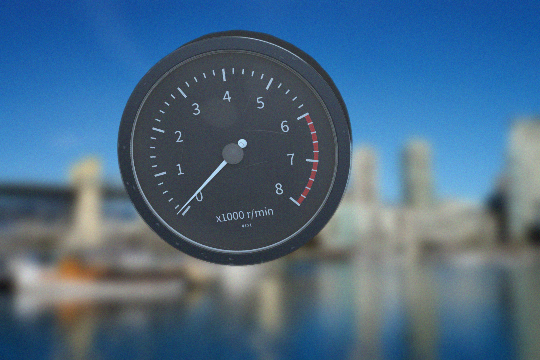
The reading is 100 rpm
